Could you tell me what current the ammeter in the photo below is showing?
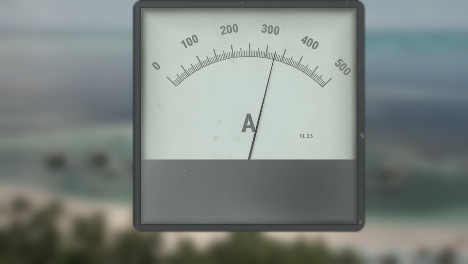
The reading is 325 A
